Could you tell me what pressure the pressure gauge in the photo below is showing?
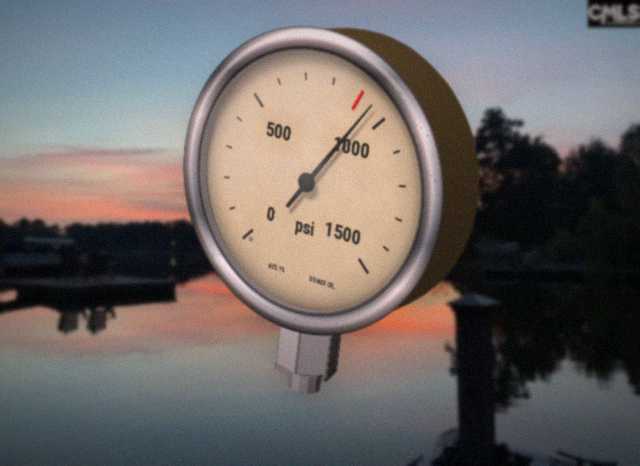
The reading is 950 psi
